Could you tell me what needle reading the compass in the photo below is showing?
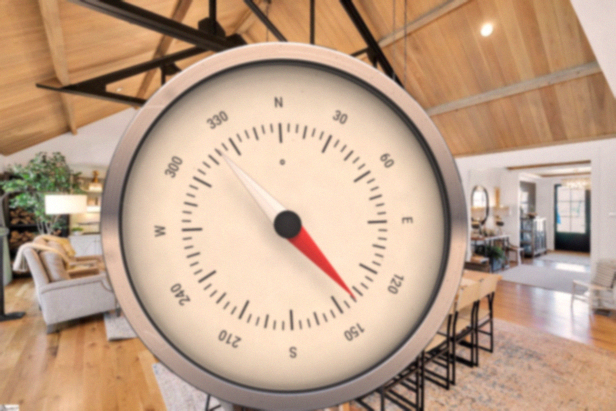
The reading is 140 °
